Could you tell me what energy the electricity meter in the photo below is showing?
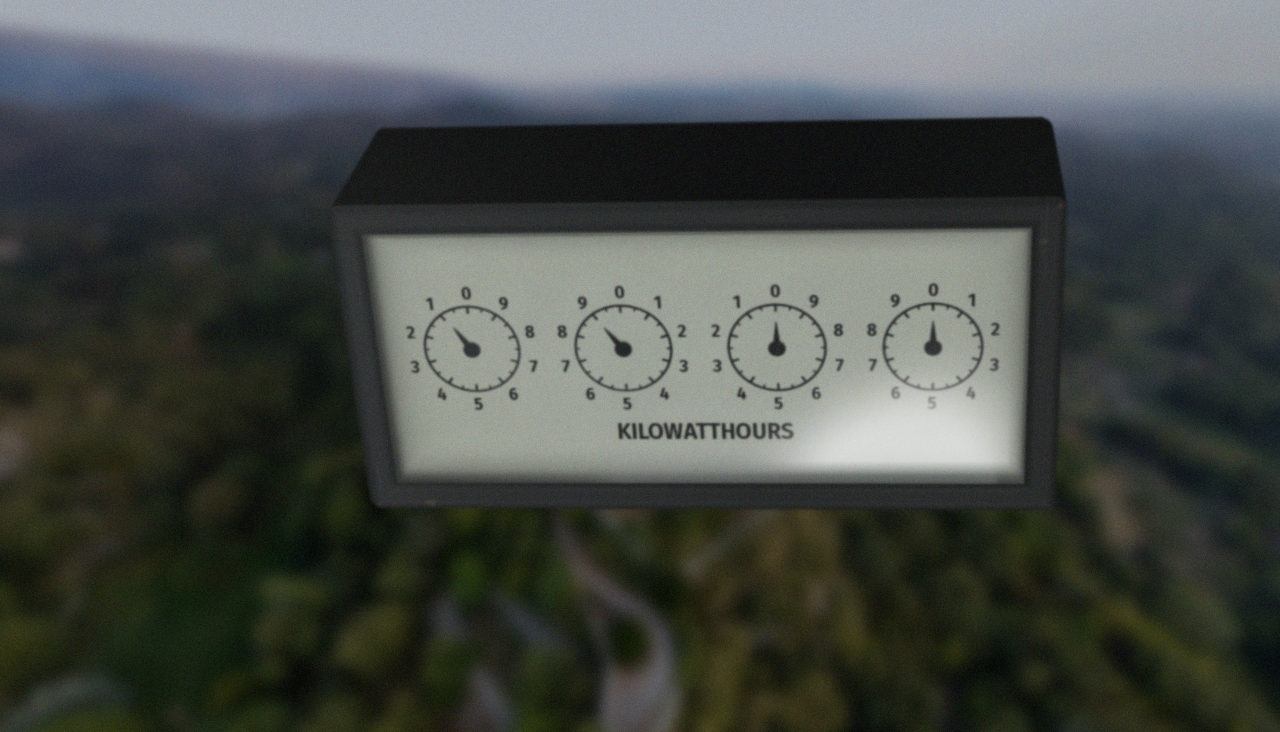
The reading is 900 kWh
